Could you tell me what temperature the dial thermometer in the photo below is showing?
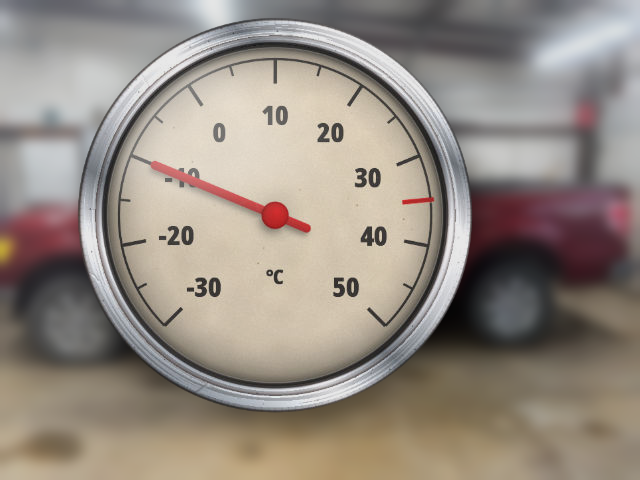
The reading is -10 °C
